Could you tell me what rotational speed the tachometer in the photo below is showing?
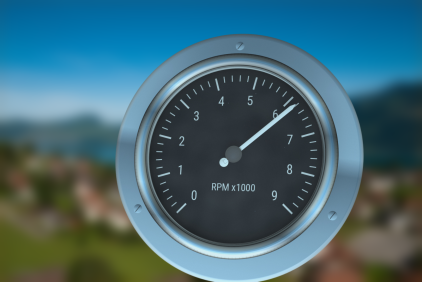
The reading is 6200 rpm
